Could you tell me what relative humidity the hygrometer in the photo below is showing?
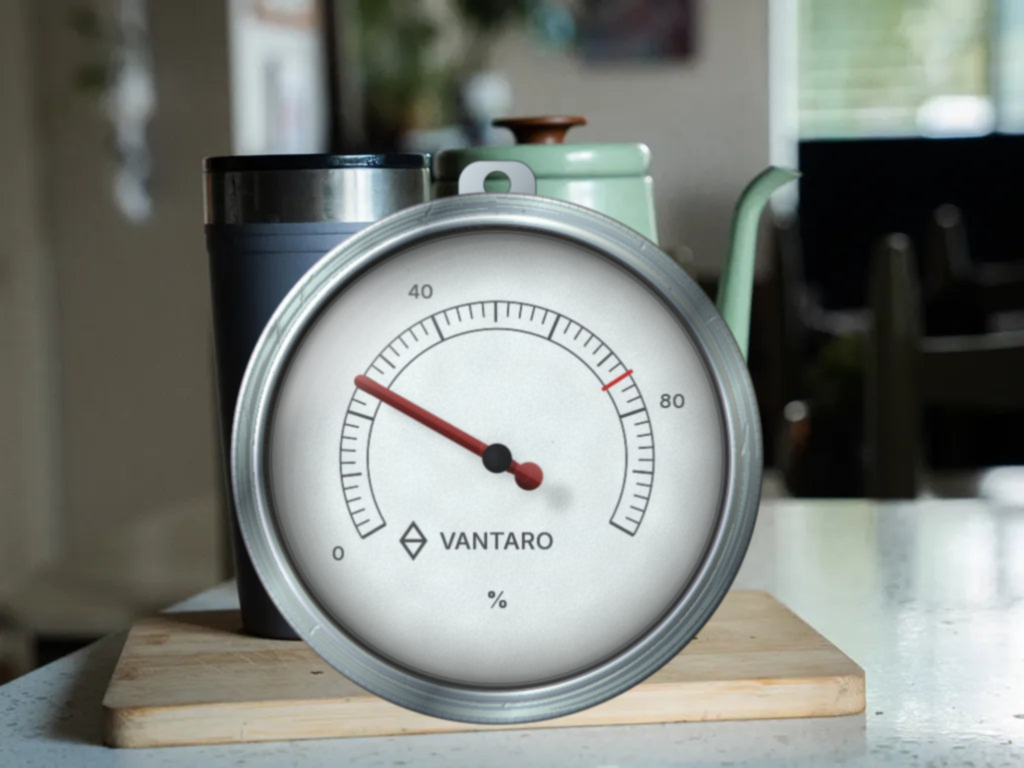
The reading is 25 %
